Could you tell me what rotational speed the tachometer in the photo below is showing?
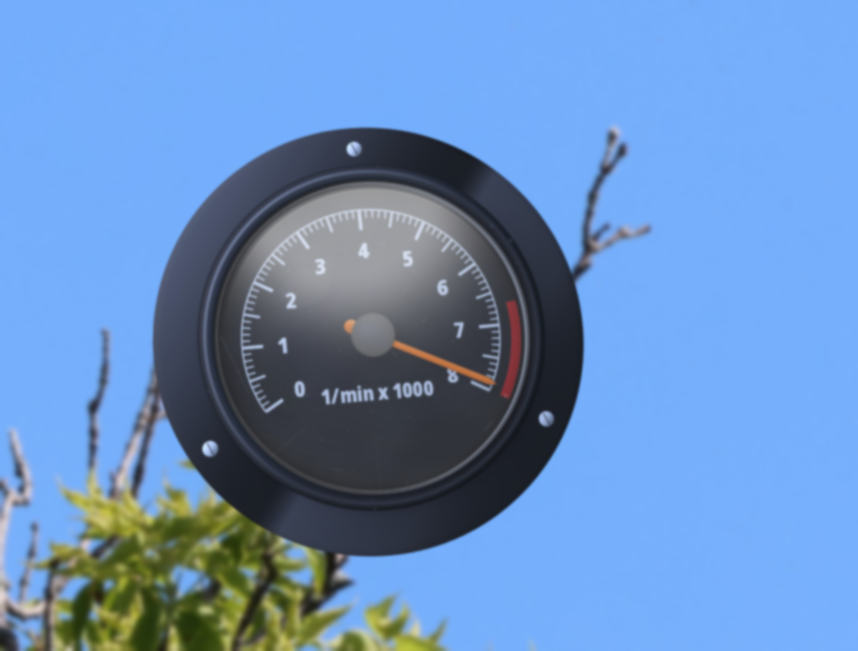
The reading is 7900 rpm
